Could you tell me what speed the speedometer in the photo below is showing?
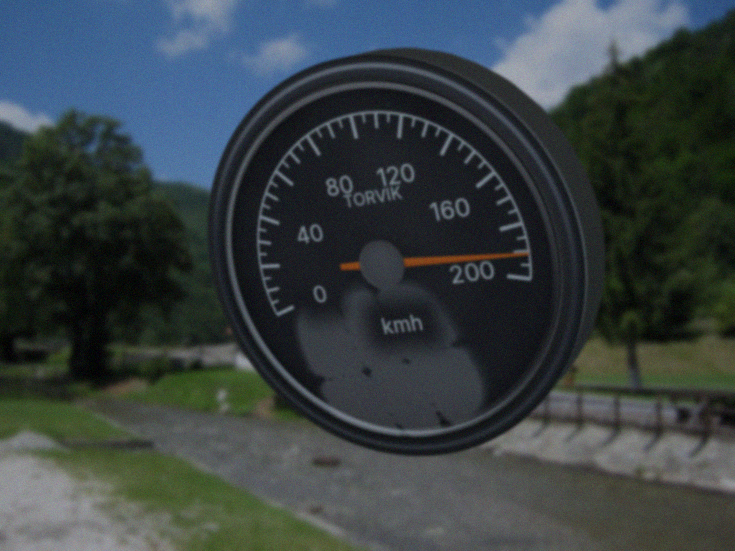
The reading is 190 km/h
